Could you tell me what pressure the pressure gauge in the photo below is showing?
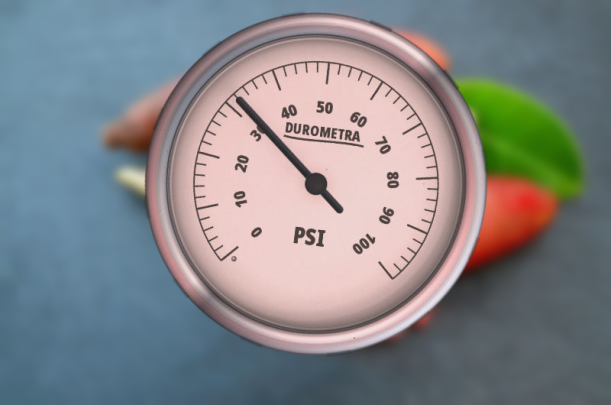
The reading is 32 psi
